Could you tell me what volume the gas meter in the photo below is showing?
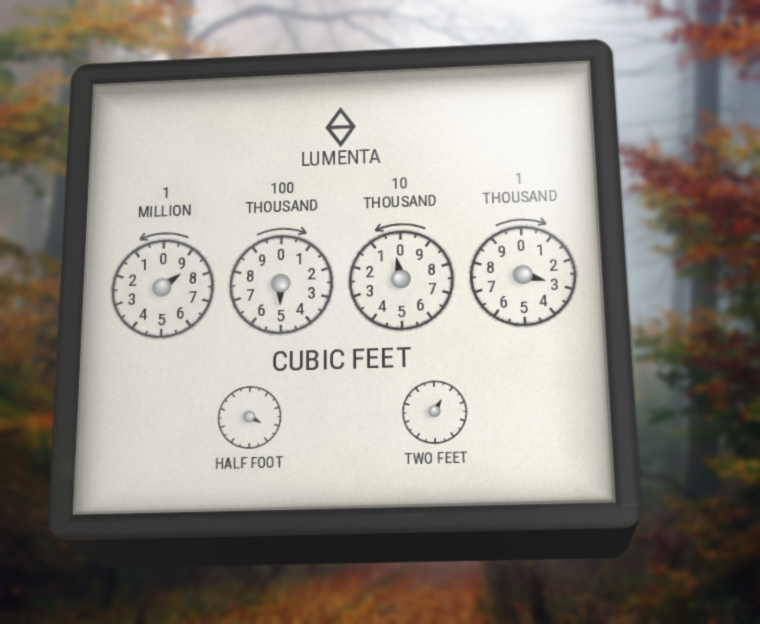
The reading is 850300 ft³
